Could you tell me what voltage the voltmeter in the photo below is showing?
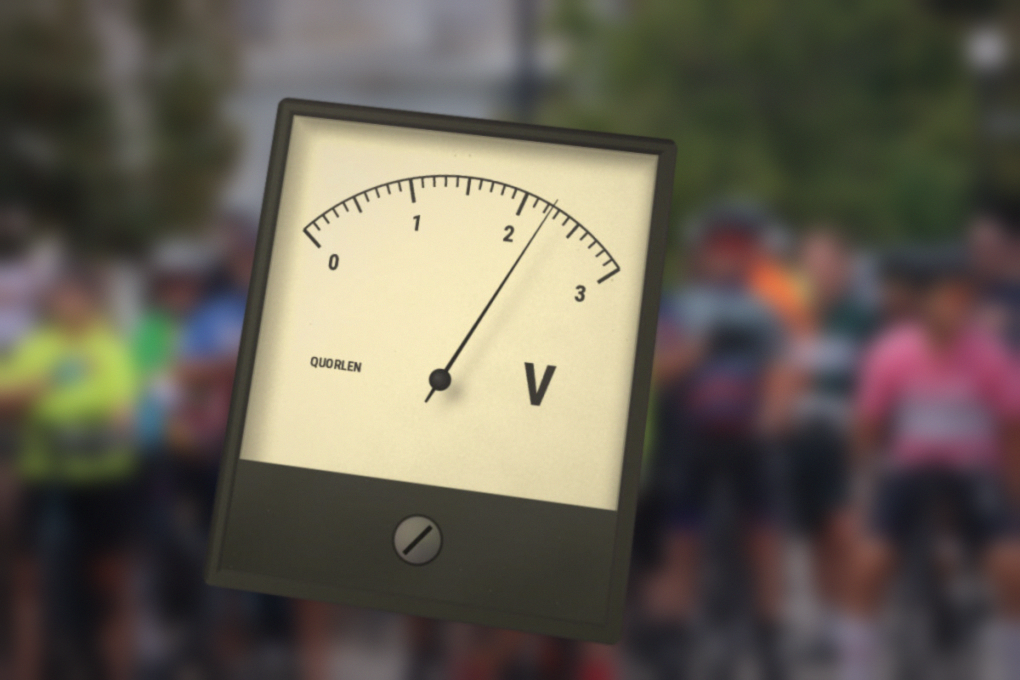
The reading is 2.25 V
